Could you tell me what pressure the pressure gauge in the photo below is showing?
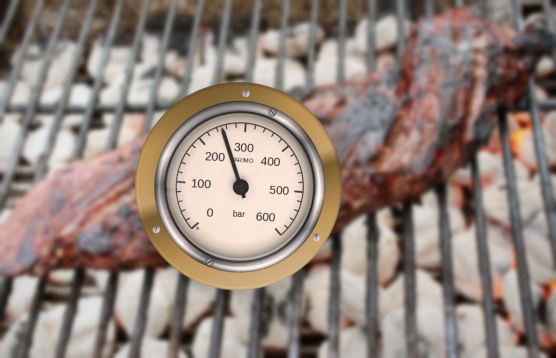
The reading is 250 bar
